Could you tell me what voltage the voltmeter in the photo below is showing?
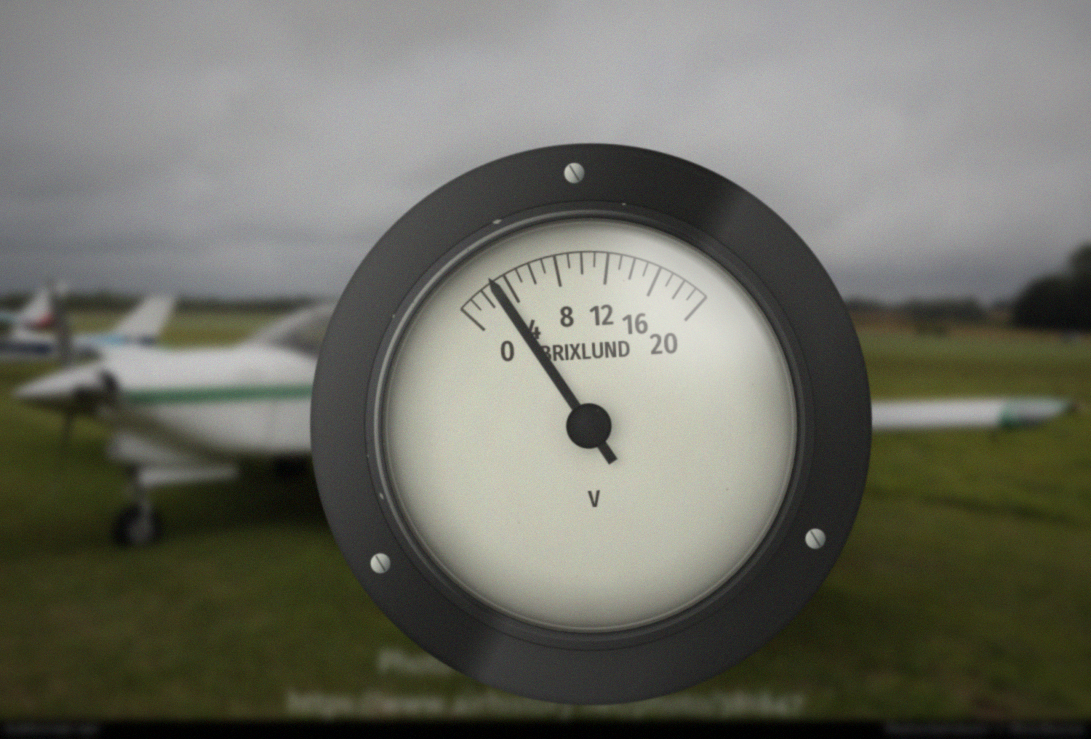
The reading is 3 V
